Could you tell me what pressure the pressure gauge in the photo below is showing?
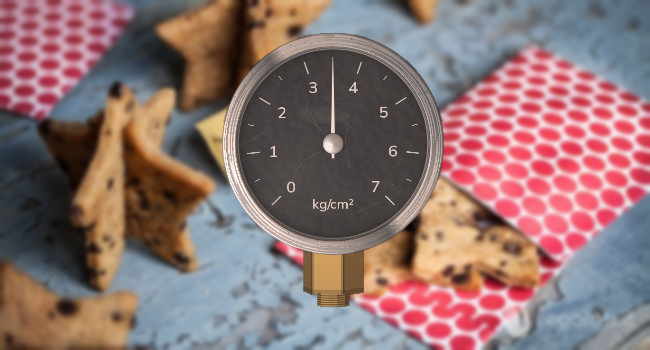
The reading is 3.5 kg/cm²
